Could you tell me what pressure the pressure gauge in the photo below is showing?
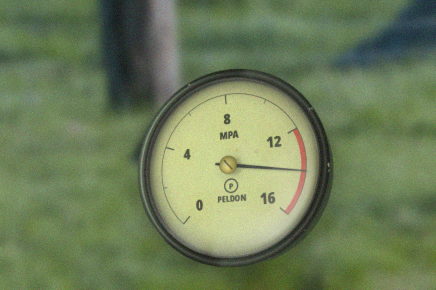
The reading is 14 MPa
